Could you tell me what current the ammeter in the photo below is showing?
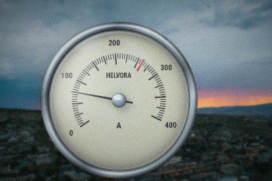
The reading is 75 A
